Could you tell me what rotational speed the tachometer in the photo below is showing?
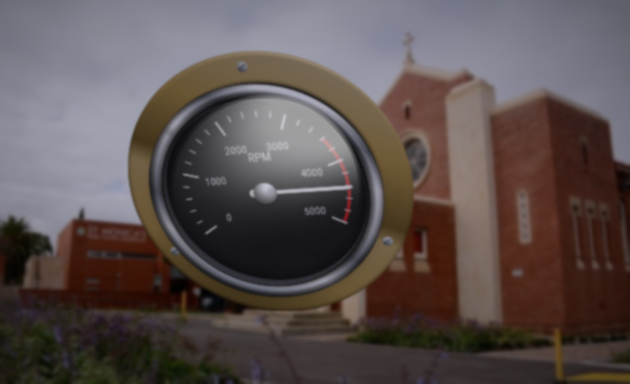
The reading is 4400 rpm
